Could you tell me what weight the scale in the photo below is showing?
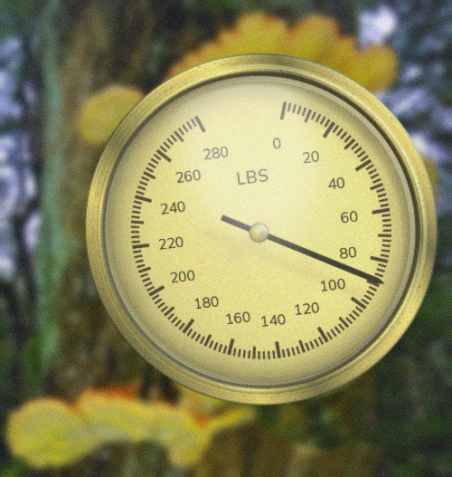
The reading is 88 lb
